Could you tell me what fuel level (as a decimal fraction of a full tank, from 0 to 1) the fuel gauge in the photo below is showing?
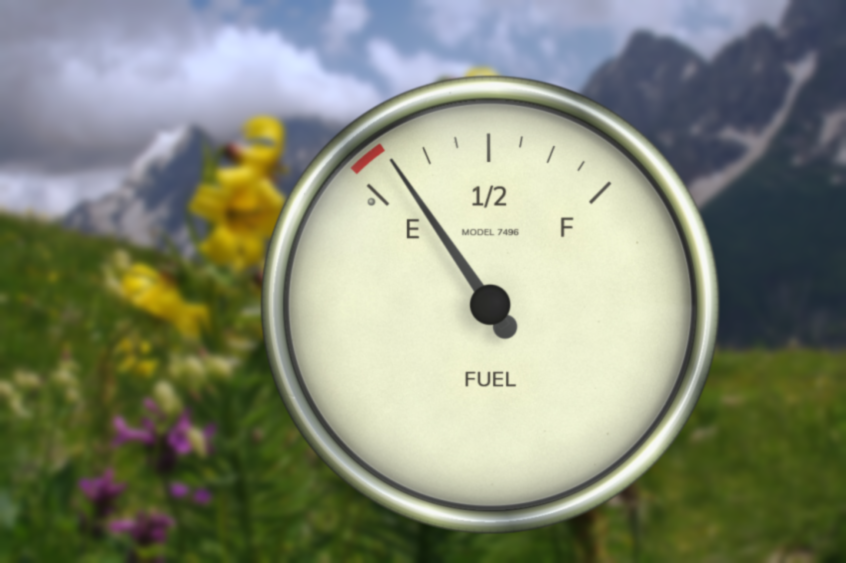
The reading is 0.125
